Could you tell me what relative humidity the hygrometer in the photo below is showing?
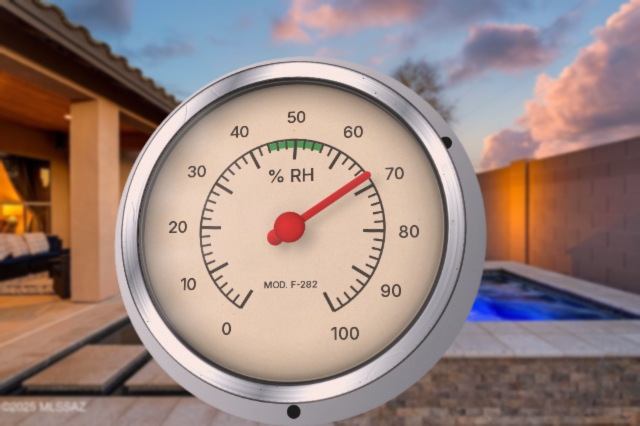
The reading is 68 %
